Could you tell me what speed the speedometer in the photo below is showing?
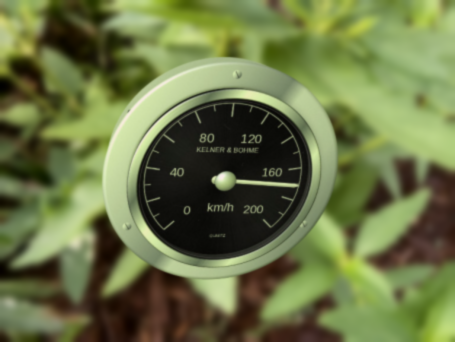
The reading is 170 km/h
